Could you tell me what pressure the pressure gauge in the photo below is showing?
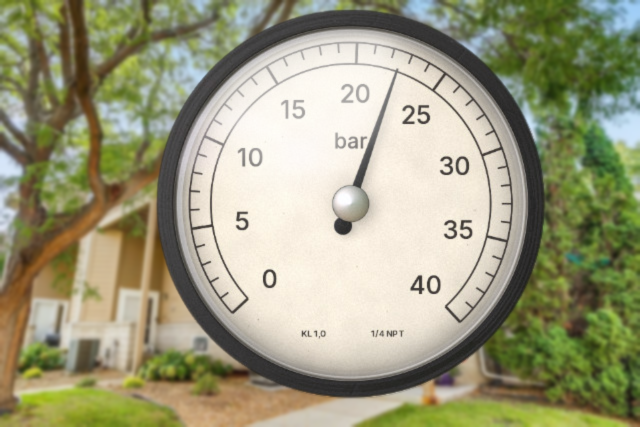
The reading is 22.5 bar
